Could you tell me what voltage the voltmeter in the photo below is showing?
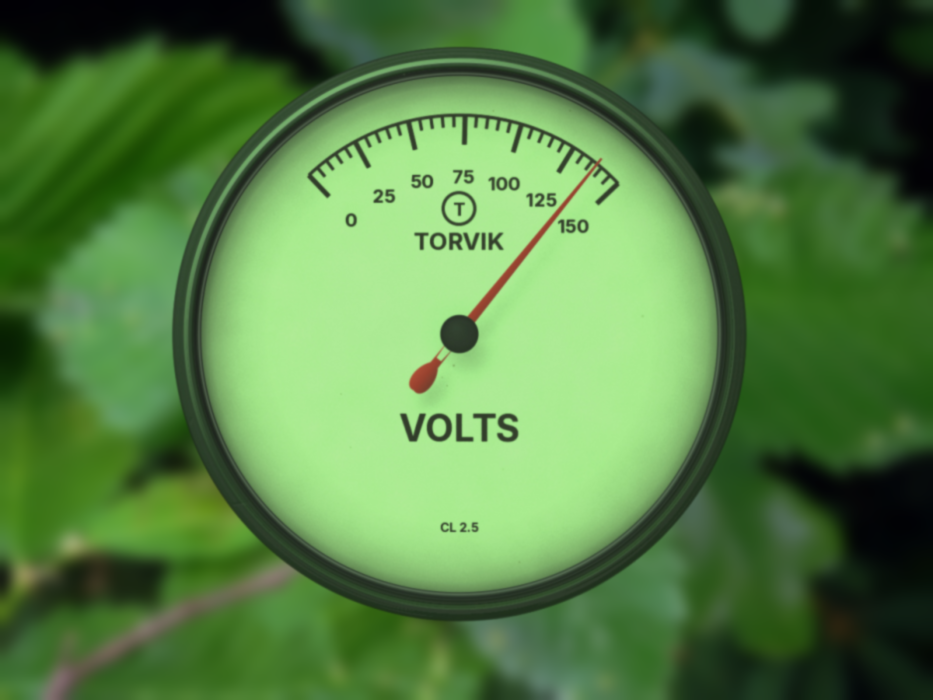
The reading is 137.5 V
